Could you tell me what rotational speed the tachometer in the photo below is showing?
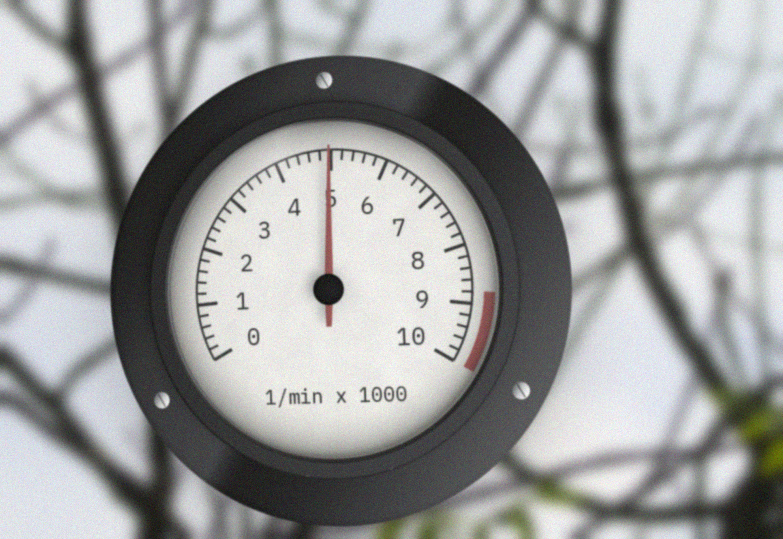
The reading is 5000 rpm
